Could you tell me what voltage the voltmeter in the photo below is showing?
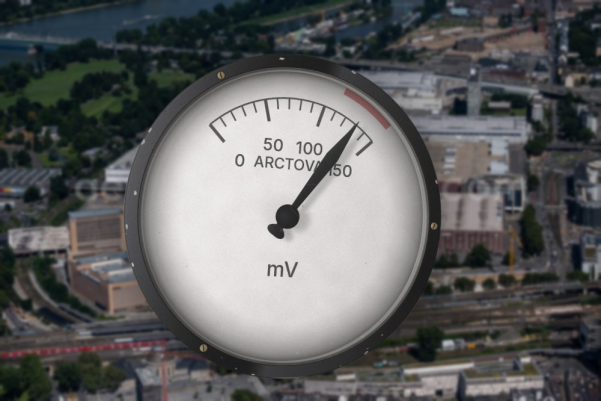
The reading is 130 mV
